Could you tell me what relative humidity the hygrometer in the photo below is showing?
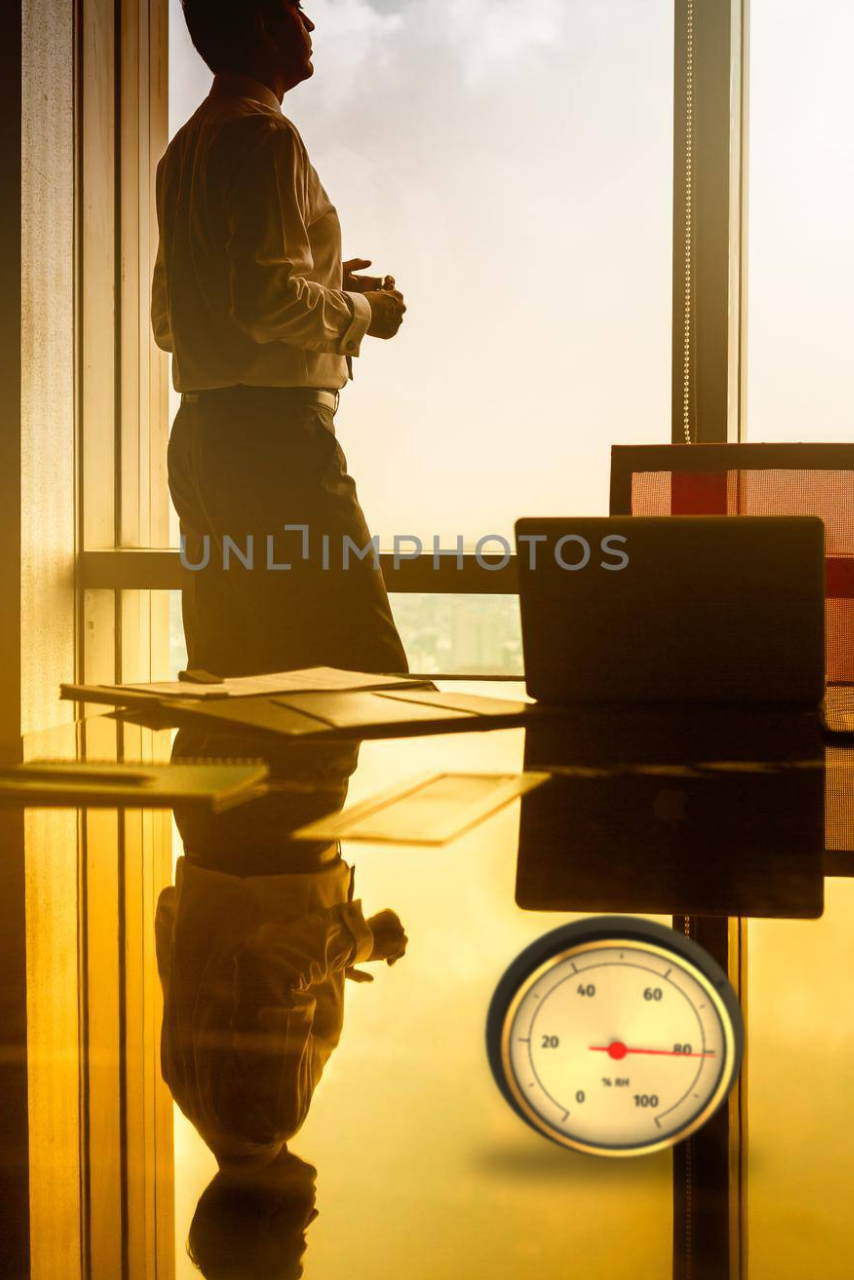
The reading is 80 %
